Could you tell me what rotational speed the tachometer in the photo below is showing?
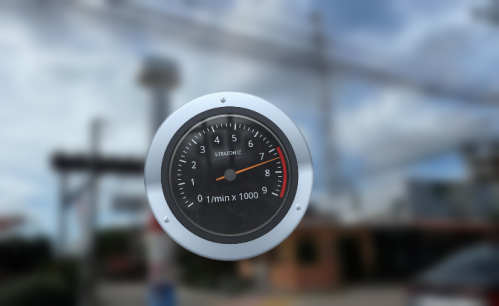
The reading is 7400 rpm
